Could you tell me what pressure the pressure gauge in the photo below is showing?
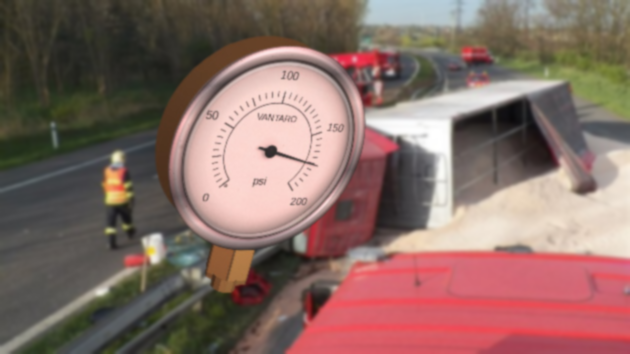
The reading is 175 psi
